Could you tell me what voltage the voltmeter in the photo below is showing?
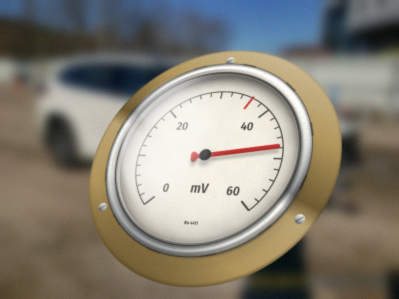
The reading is 48 mV
